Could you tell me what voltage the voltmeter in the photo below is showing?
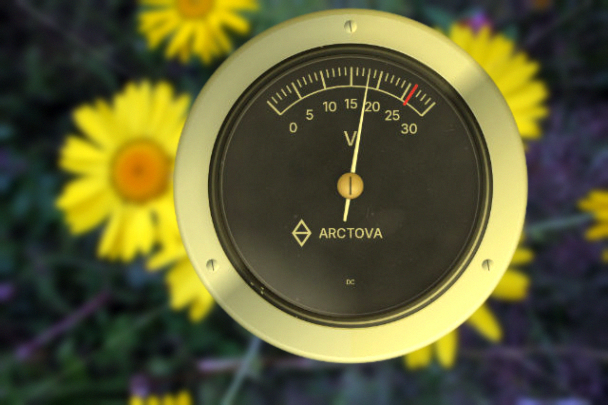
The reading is 18 V
